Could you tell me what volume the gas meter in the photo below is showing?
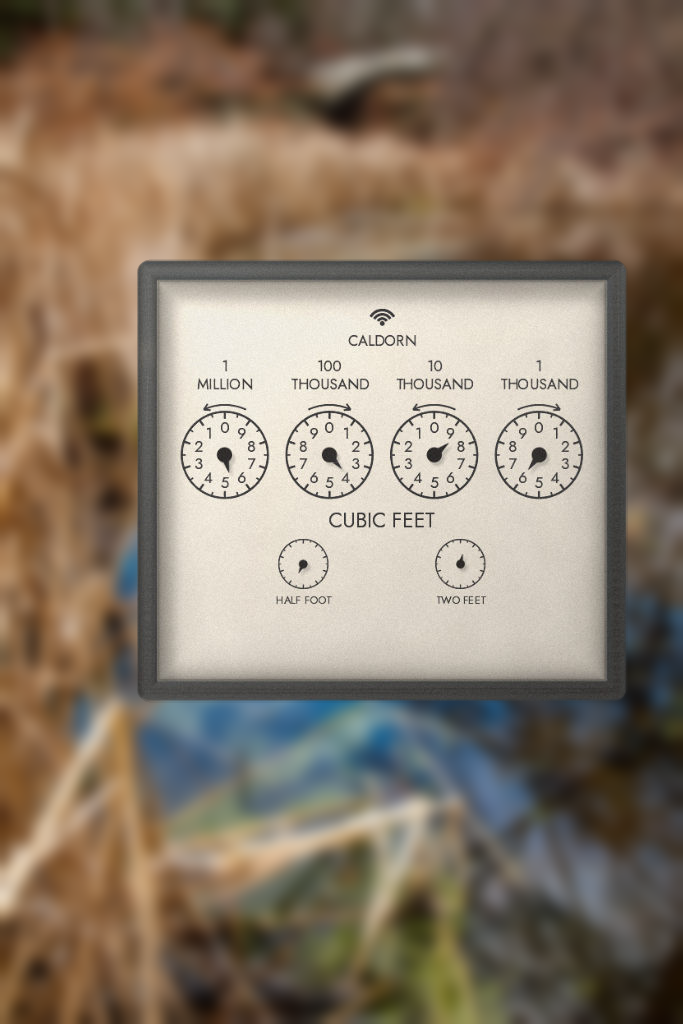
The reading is 538600 ft³
